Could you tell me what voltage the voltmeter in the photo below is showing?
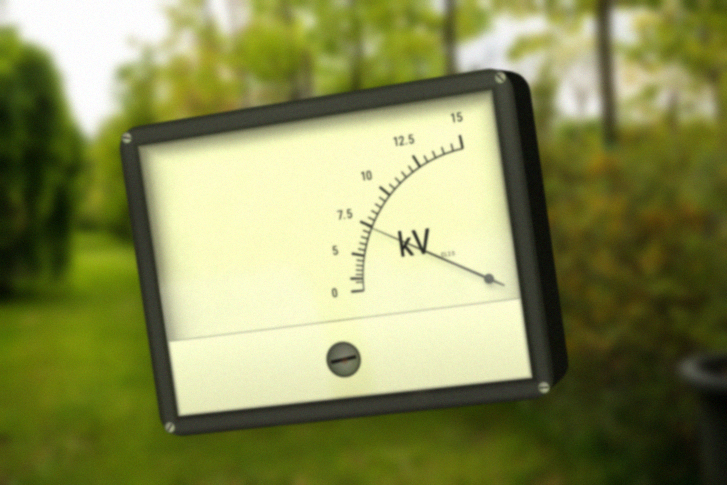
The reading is 7.5 kV
